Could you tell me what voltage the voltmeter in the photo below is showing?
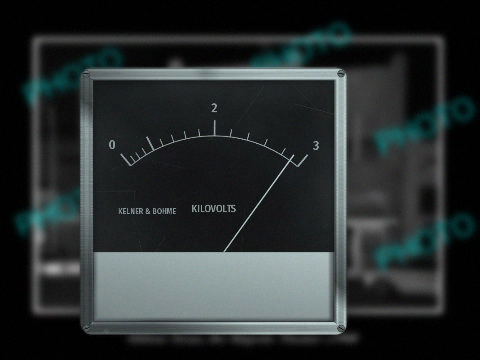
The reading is 2.9 kV
